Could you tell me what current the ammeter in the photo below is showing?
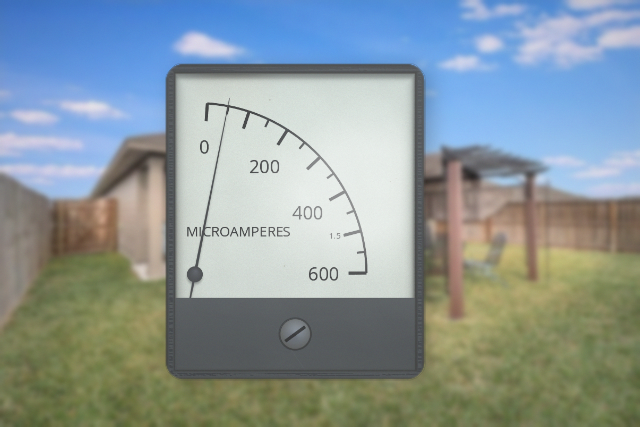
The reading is 50 µA
